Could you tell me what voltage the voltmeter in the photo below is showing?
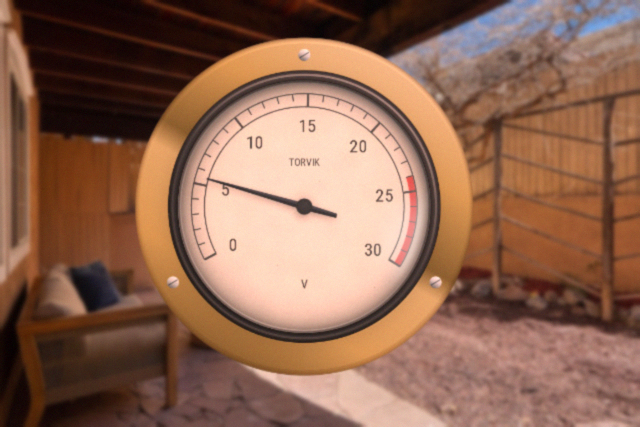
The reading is 5.5 V
